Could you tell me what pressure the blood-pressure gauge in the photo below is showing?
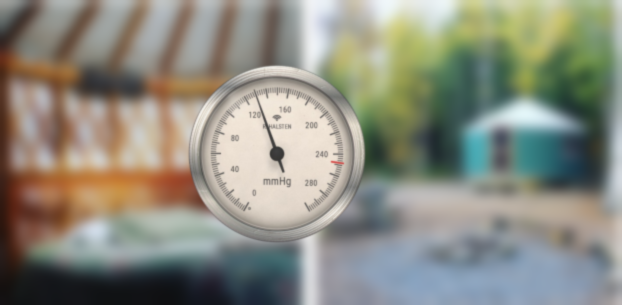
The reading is 130 mmHg
